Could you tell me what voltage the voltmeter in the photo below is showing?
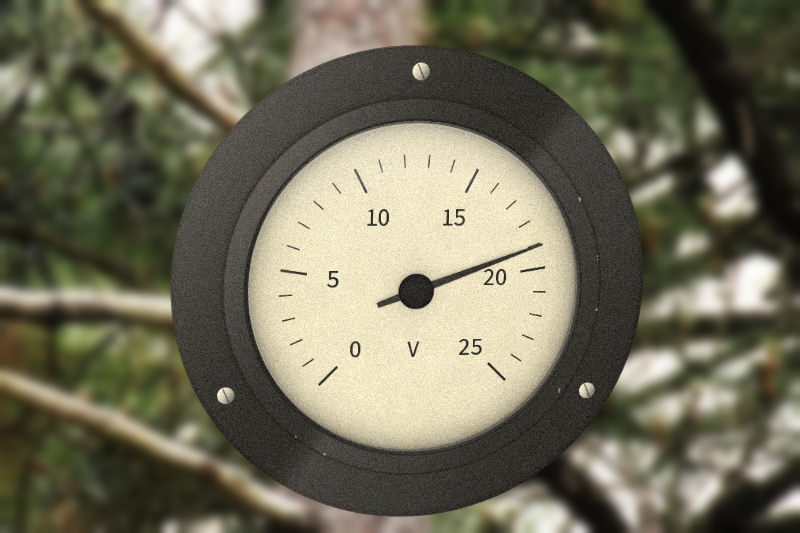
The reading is 19 V
